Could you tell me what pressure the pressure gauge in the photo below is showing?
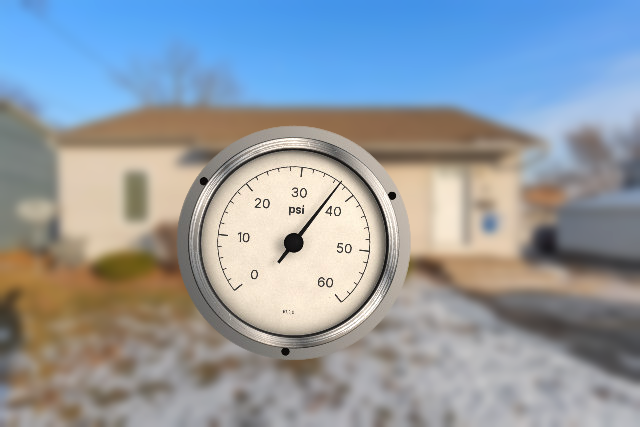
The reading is 37 psi
